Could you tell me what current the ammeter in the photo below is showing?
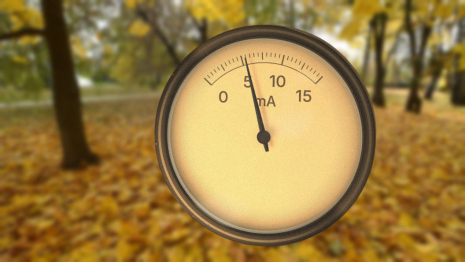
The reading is 5.5 mA
